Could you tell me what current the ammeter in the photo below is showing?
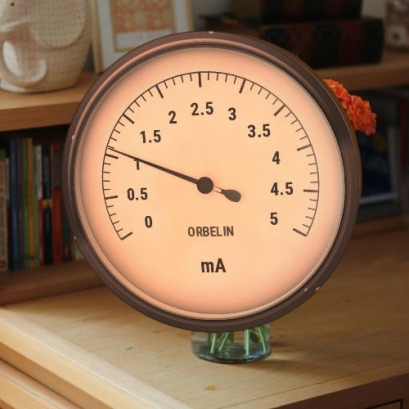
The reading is 1.1 mA
